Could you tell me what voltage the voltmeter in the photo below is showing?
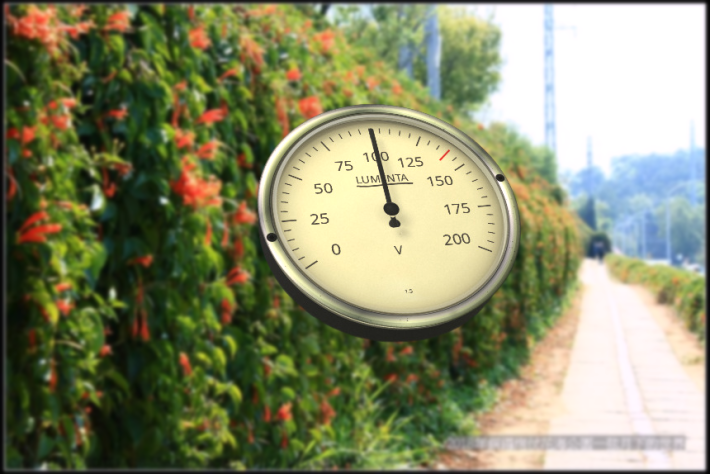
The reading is 100 V
